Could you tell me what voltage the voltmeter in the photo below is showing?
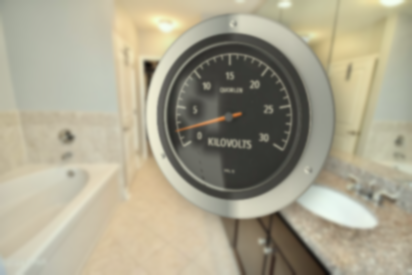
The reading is 2 kV
